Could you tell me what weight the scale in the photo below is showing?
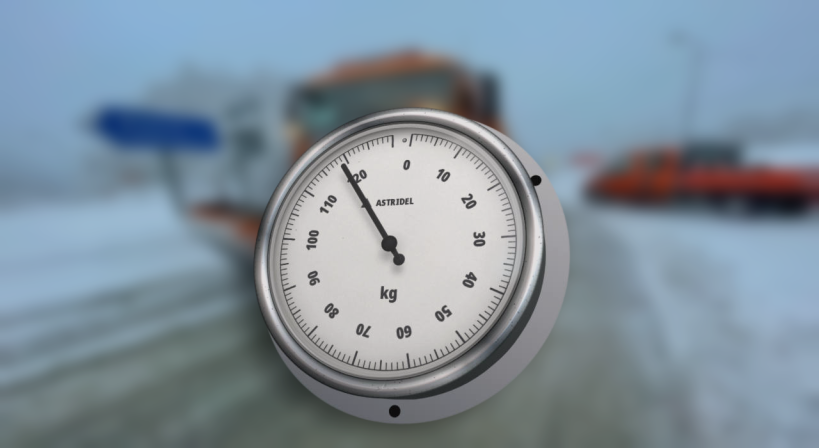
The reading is 119 kg
